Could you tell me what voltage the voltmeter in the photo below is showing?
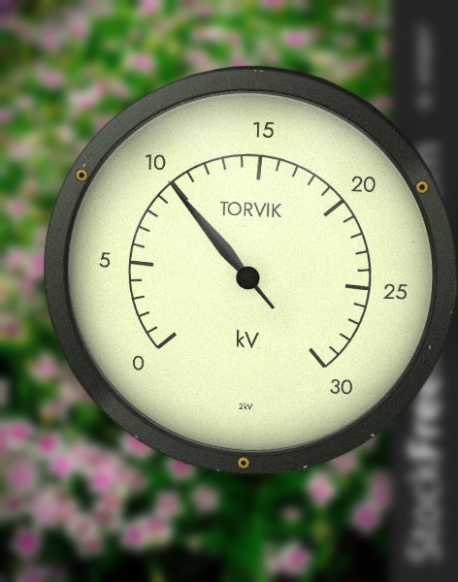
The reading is 10 kV
